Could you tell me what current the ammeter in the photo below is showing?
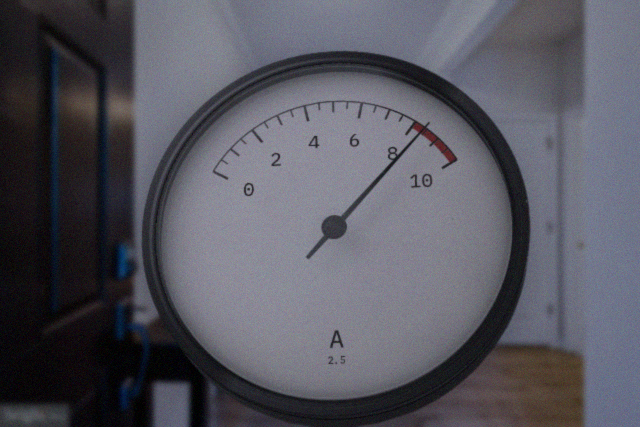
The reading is 8.5 A
